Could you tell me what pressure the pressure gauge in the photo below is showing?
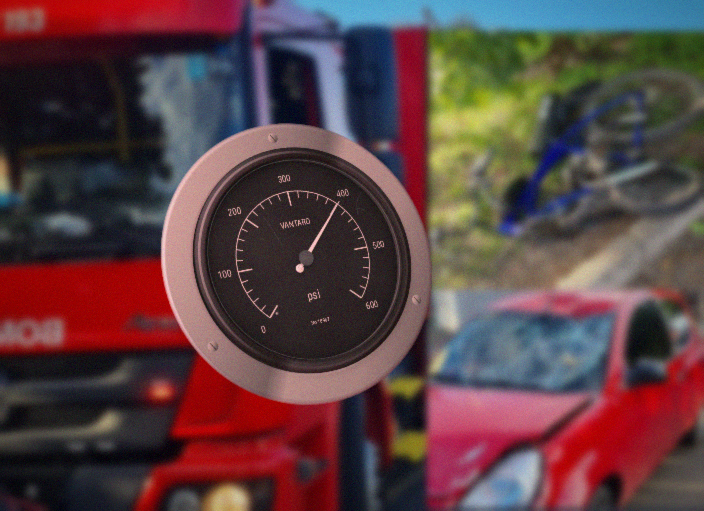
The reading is 400 psi
